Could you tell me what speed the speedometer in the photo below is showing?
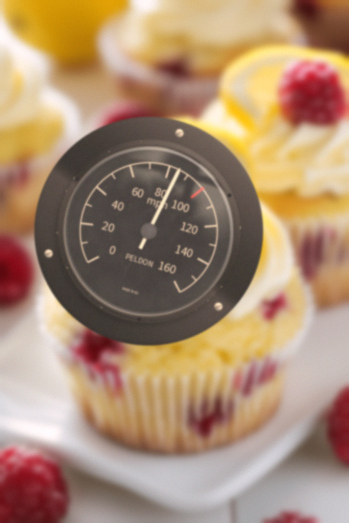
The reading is 85 mph
